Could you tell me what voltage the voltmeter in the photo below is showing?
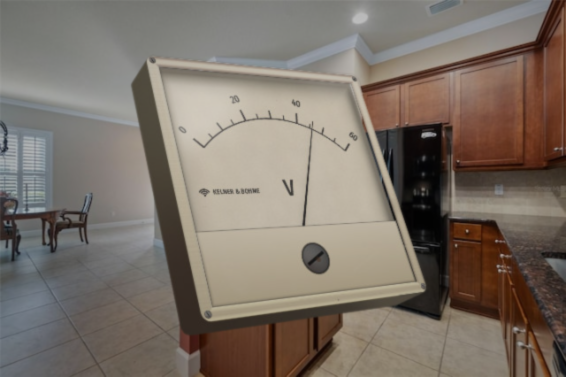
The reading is 45 V
